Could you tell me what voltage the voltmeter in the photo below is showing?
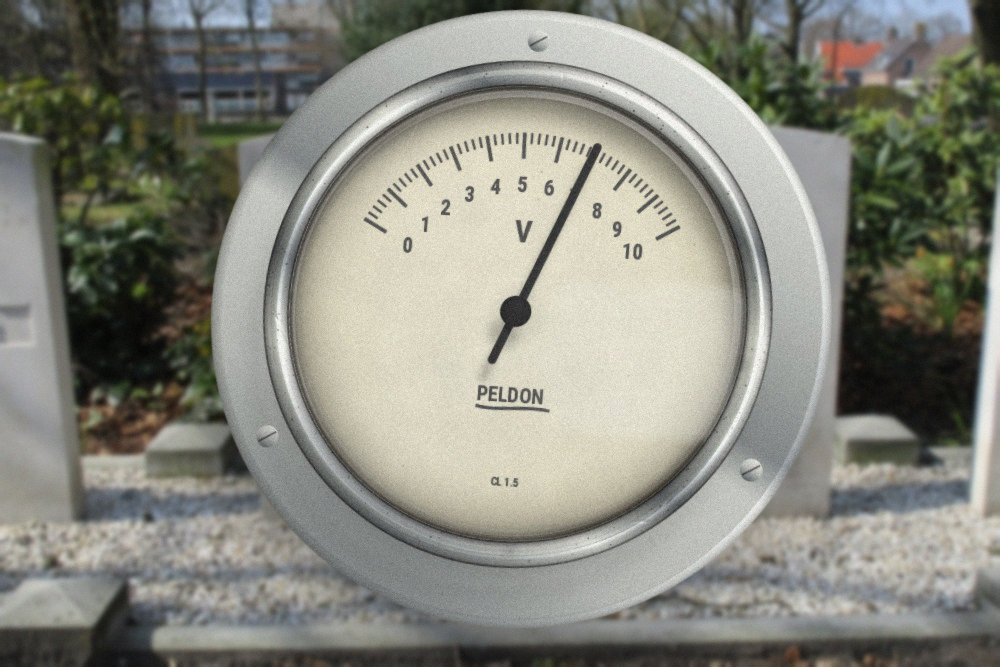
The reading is 7 V
